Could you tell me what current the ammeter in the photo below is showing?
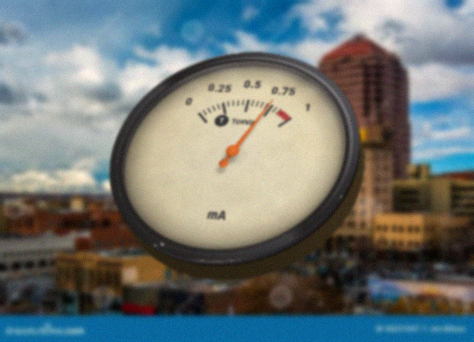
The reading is 0.75 mA
